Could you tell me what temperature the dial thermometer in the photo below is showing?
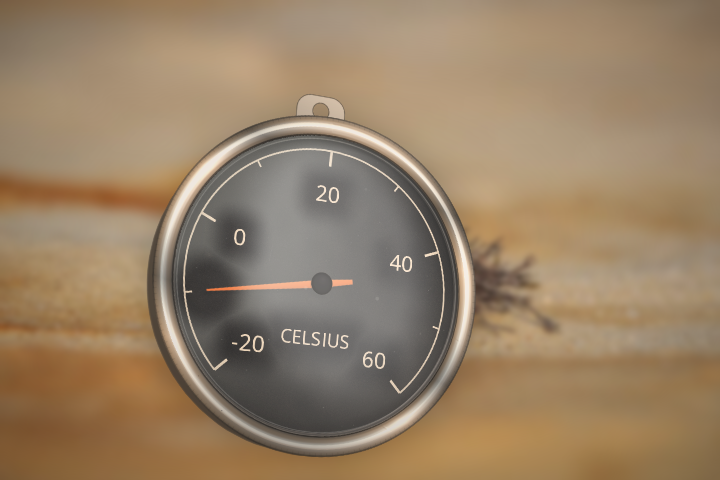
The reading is -10 °C
